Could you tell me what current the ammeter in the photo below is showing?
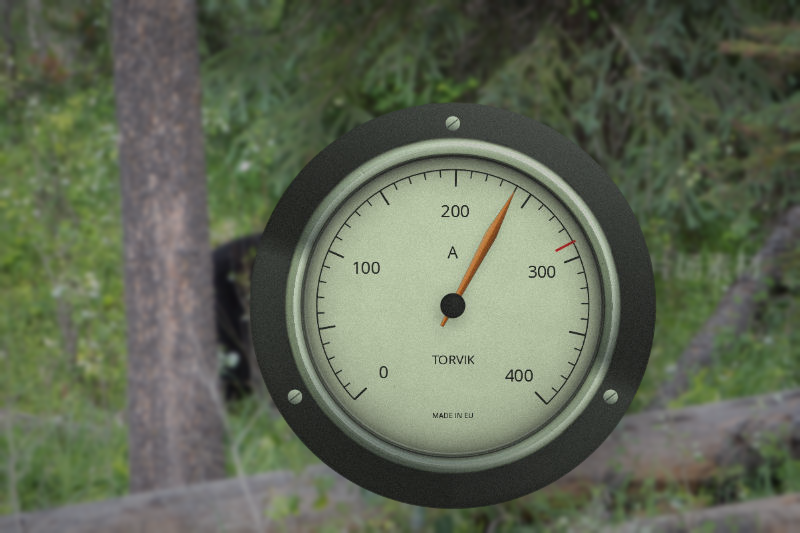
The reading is 240 A
